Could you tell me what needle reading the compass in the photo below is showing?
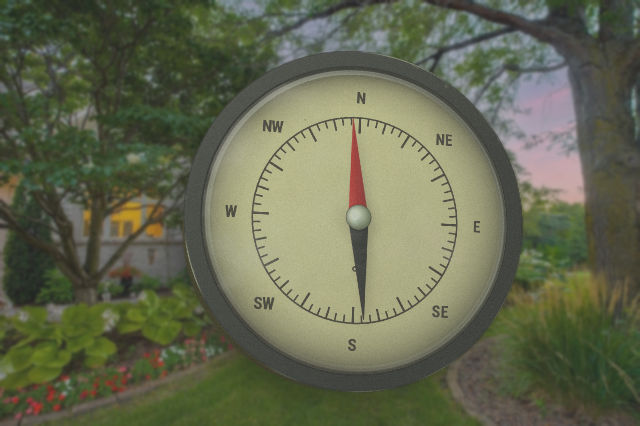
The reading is 355 °
